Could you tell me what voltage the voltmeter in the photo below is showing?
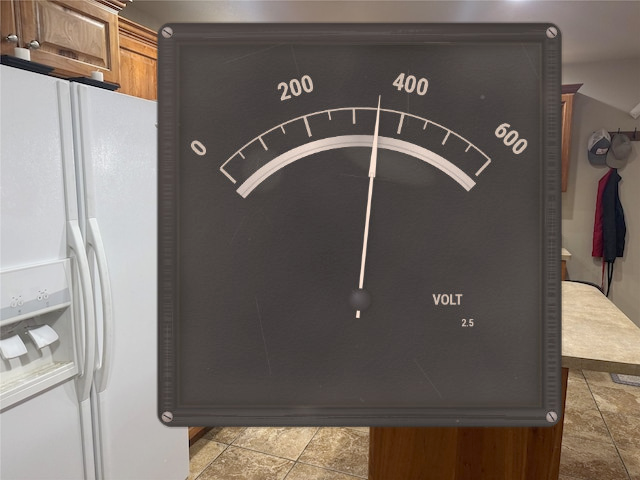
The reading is 350 V
